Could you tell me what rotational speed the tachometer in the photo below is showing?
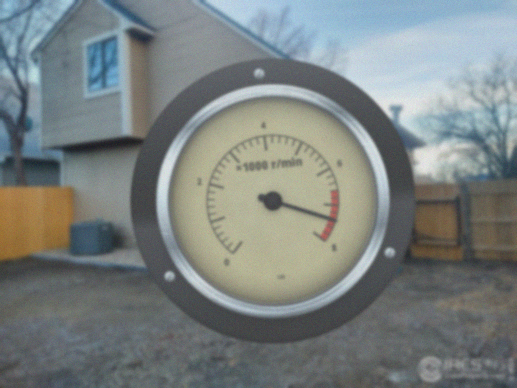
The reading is 7400 rpm
